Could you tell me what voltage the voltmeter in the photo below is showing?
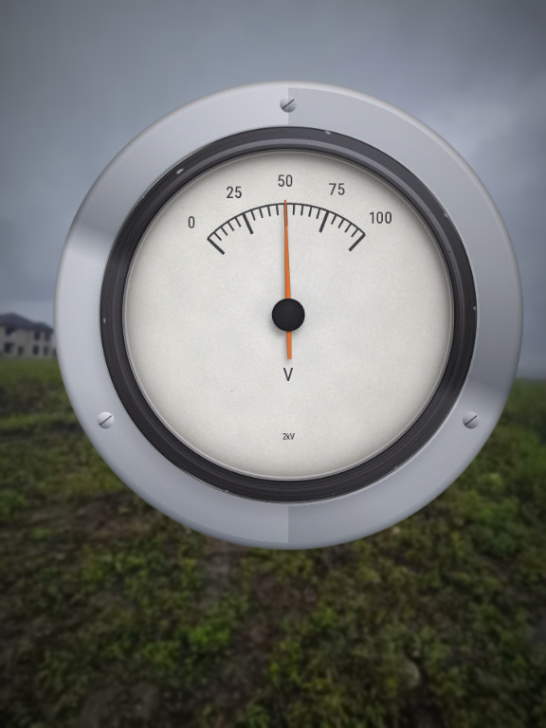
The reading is 50 V
